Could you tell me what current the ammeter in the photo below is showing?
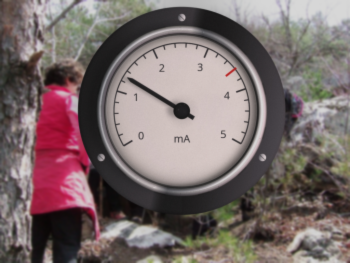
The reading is 1.3 mA
